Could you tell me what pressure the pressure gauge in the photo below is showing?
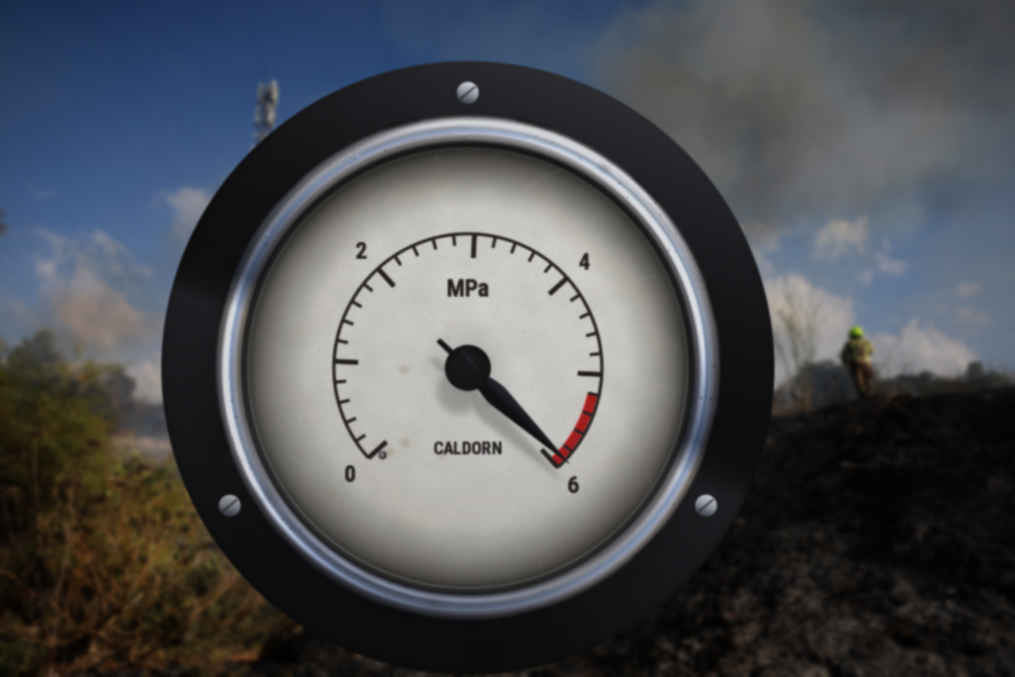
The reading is 5.9 MPa
